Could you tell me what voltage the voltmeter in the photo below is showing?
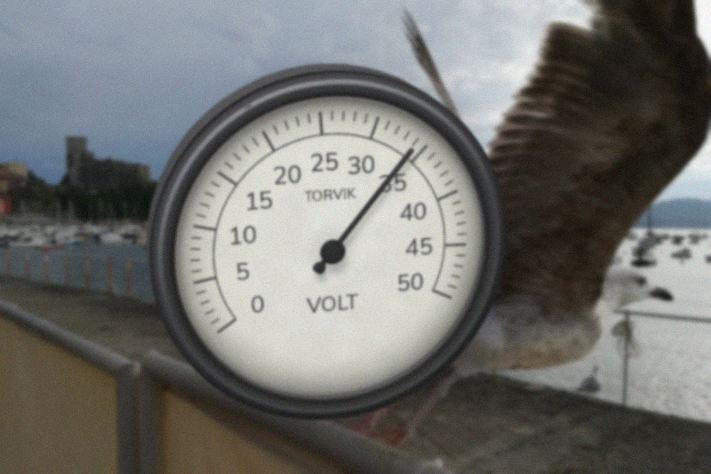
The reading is 34 V
